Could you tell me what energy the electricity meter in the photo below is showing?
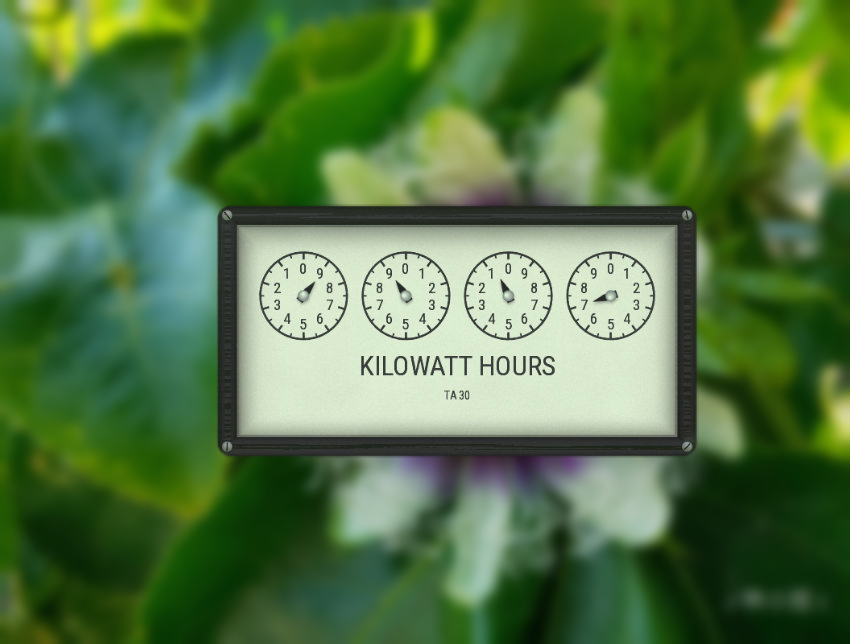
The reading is 8907 kWh
